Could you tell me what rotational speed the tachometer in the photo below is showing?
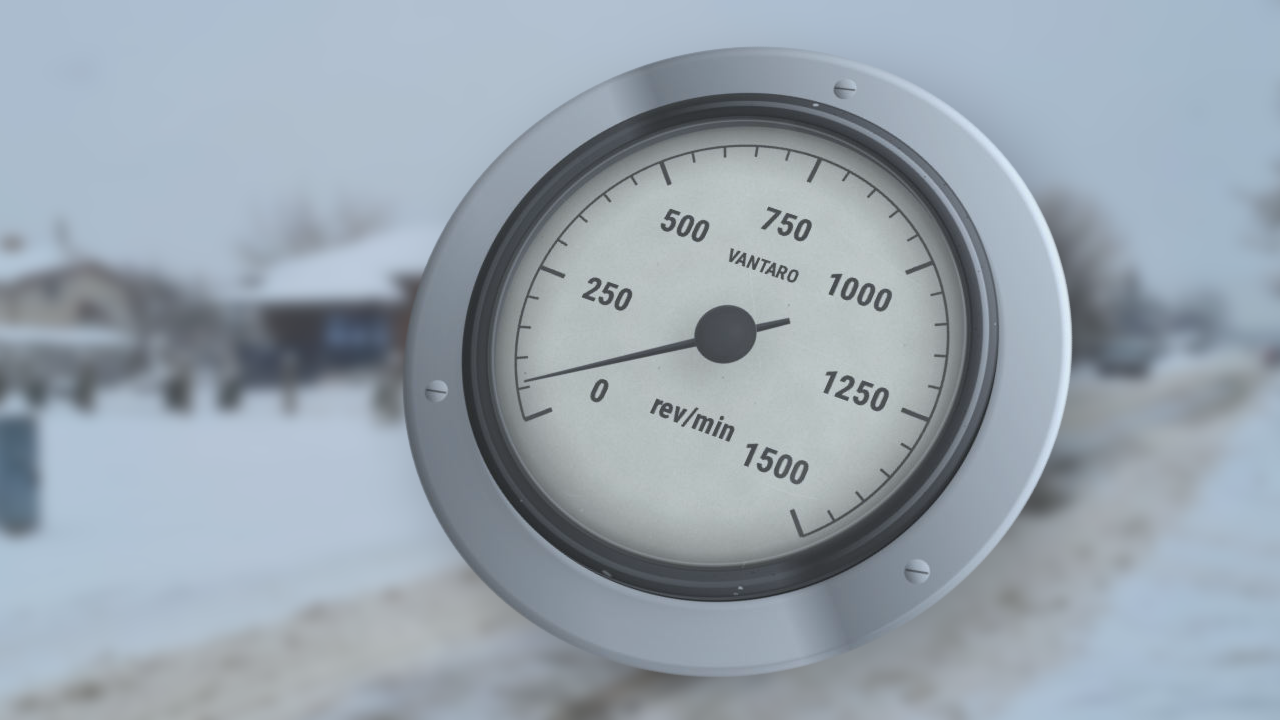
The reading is 50 rpm
